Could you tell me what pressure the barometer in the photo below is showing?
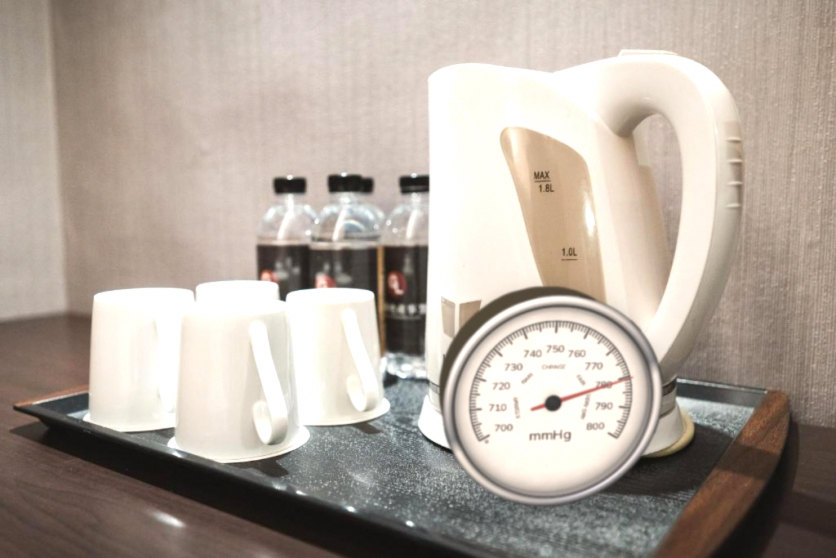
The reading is 780 mmHg
